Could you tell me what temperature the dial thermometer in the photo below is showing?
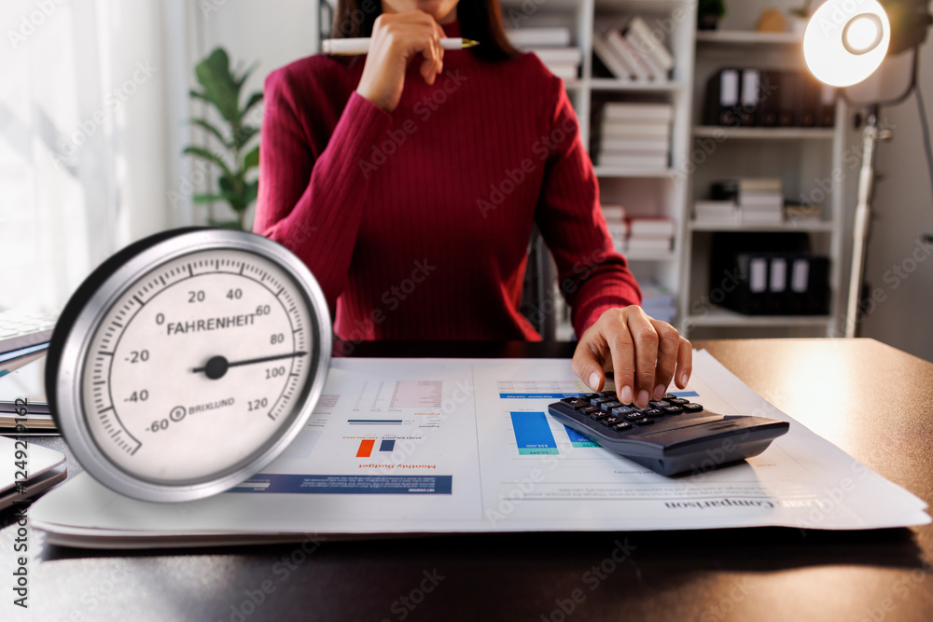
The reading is 90 °F
